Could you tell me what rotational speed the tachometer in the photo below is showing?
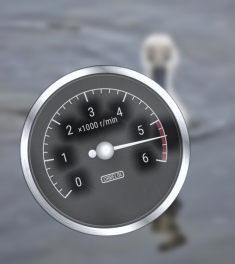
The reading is 5400 rpm
